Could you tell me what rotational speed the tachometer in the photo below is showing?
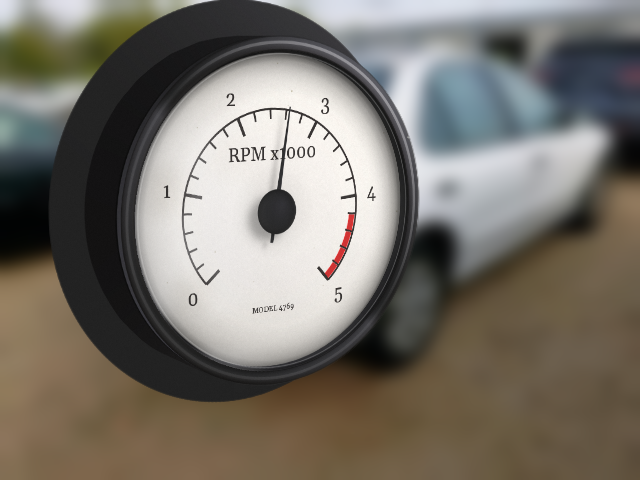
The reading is 2600 rpm
